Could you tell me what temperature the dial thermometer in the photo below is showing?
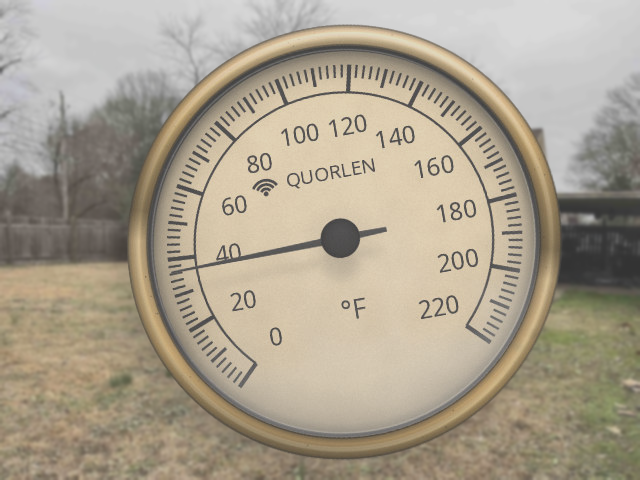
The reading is 36 °F
